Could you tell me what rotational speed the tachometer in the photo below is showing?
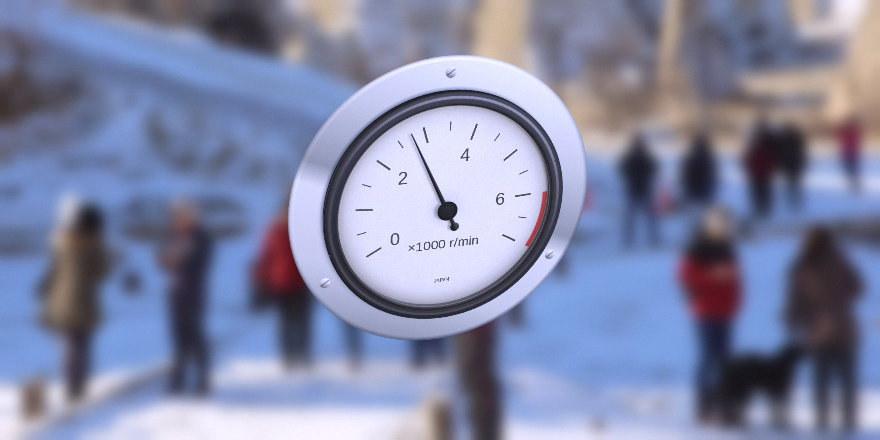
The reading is 2750 rpm
